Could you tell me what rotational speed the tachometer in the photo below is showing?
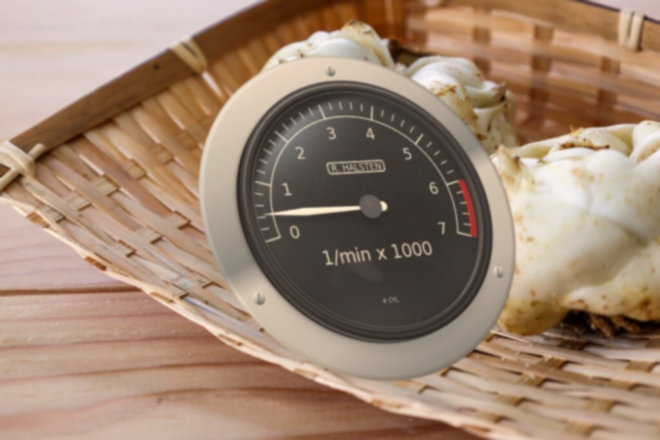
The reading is 400 rpm
